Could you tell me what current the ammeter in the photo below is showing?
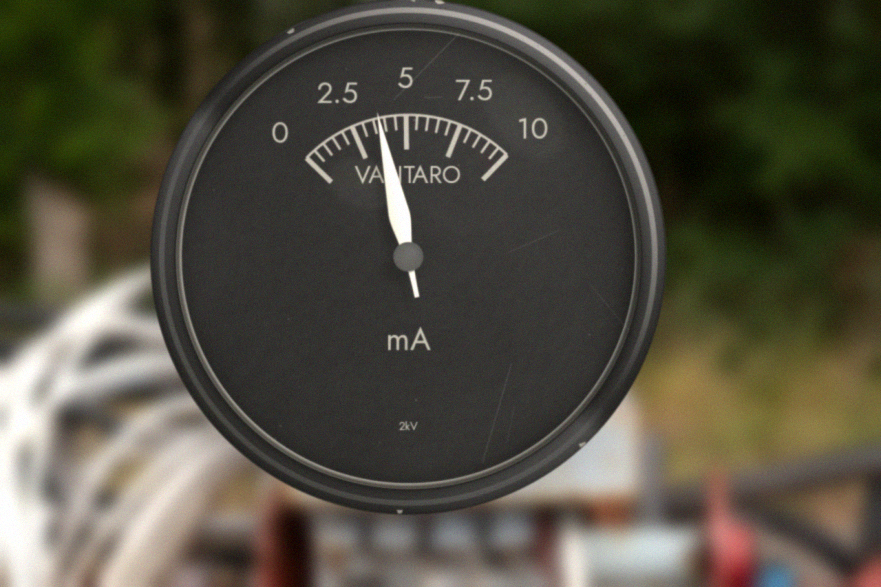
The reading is 3.75 mA
